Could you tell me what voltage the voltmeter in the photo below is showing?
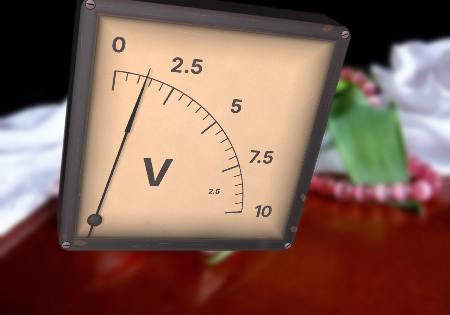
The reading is 1.25 V
